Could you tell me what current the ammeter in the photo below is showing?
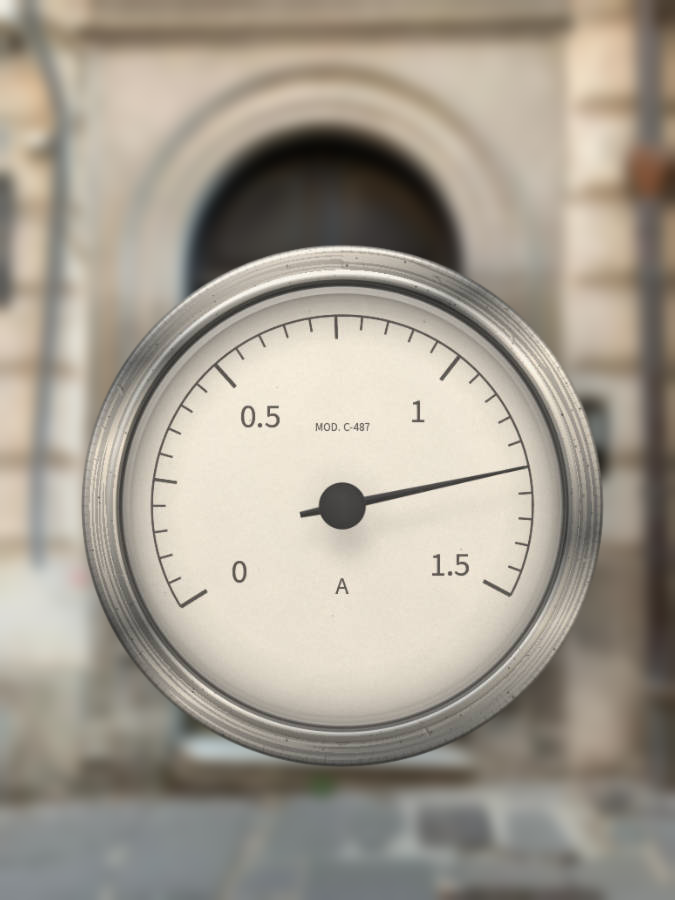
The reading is 1.25 A
